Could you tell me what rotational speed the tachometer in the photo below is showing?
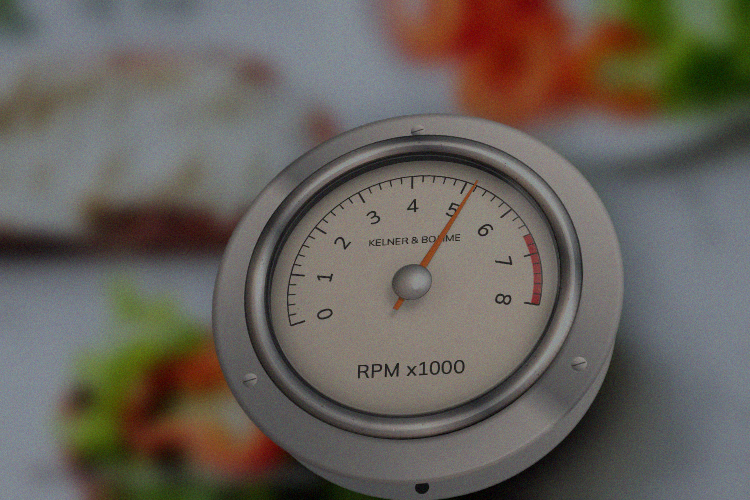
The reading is 5200 rpm
